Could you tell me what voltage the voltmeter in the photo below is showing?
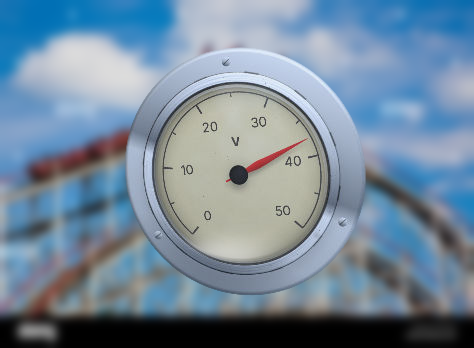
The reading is 37.5 V
